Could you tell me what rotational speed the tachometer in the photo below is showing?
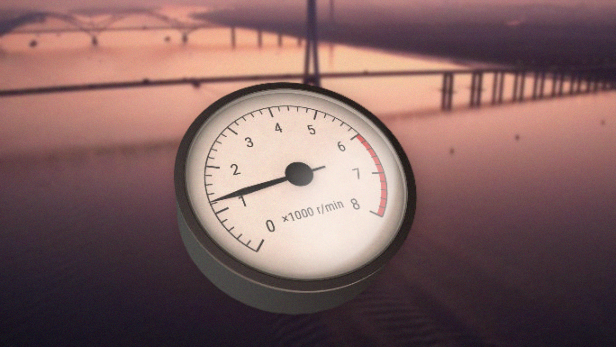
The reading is 1200 rpm
